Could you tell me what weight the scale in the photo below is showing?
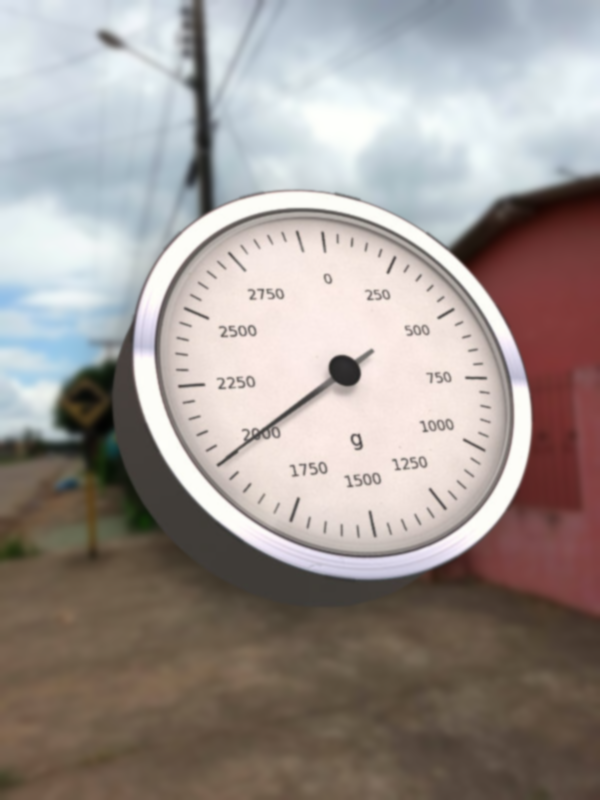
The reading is 2000 g
